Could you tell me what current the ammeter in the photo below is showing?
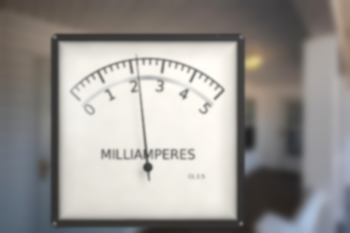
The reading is 2.2 mA
